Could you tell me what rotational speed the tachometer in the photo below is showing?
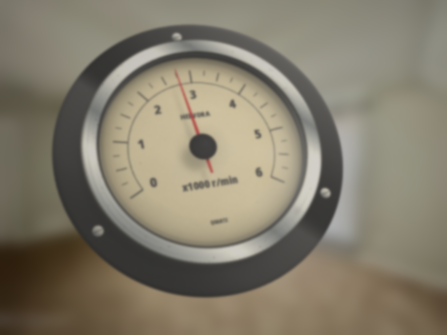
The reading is 2750 rpm
